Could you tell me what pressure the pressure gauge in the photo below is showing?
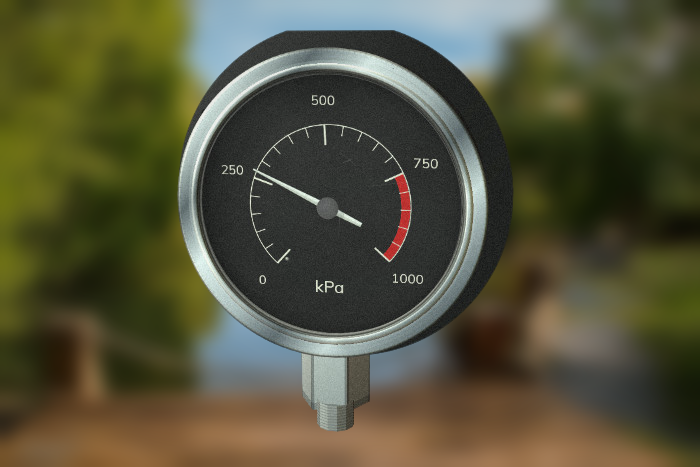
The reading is 275 kPa
